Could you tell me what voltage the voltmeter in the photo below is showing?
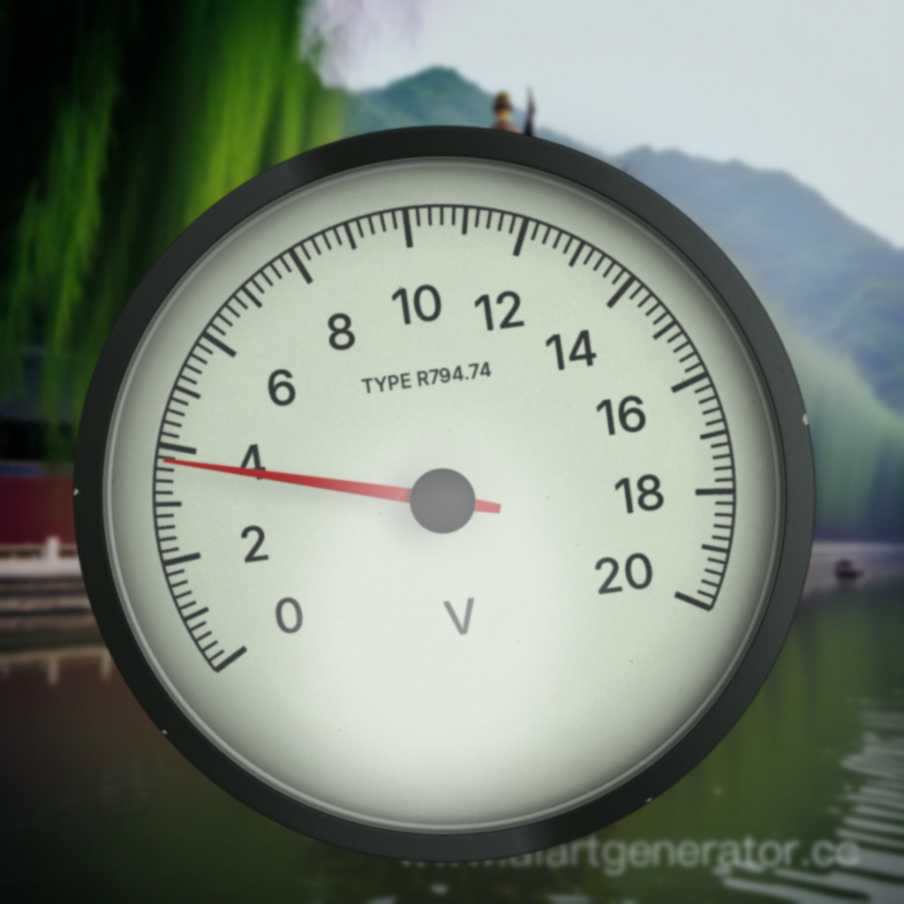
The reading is 3.8 V
